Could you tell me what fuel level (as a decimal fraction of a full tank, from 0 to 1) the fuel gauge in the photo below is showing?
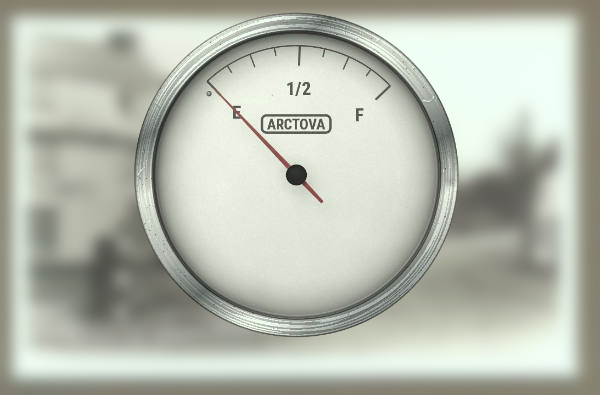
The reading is 0
